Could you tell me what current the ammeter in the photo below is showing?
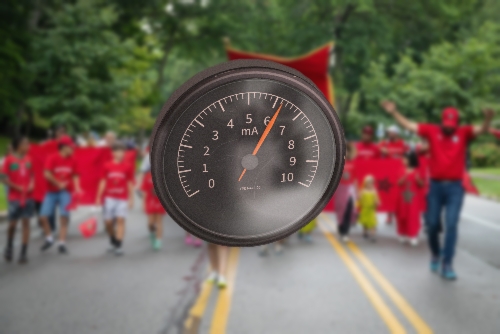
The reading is 6.2 mA
